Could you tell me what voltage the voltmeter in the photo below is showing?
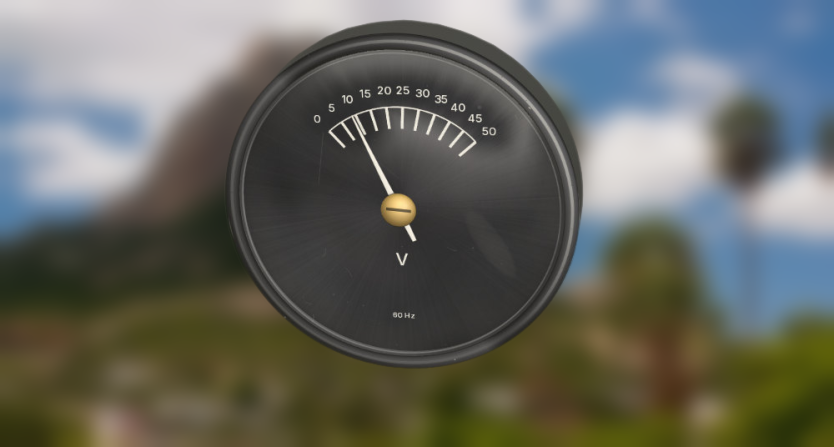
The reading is 10 V
